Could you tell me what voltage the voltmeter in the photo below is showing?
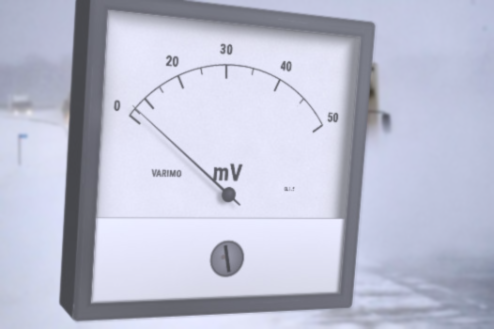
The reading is 5 mV
